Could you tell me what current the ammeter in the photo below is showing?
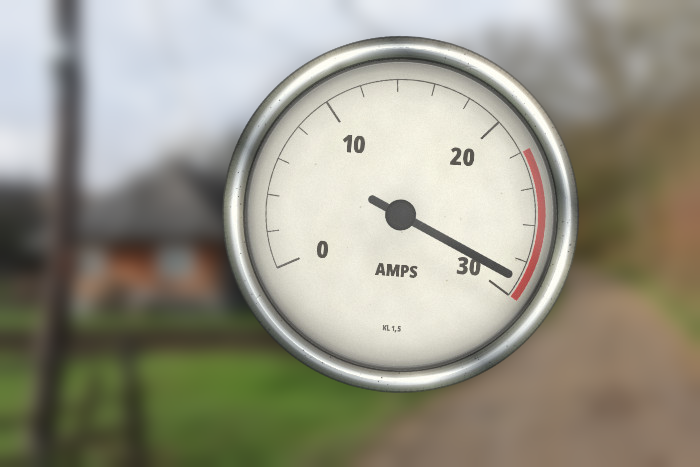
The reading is 29 A
